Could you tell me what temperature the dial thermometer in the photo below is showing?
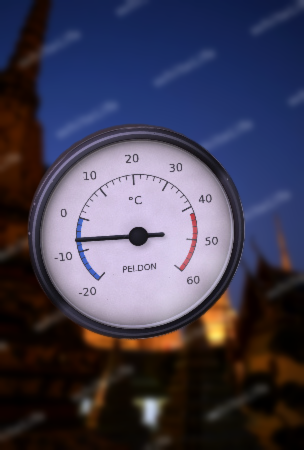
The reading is -6 °C
